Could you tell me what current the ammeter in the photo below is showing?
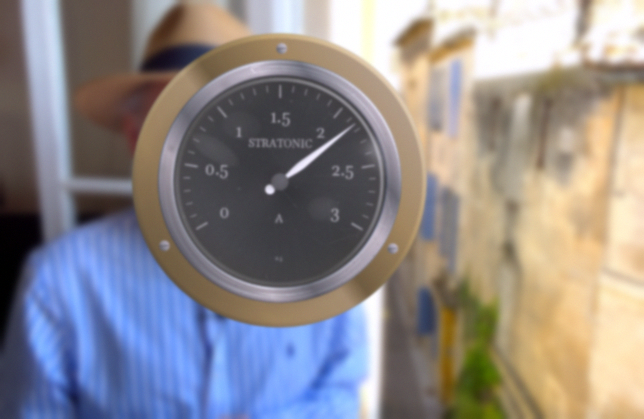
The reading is 2.15 A
